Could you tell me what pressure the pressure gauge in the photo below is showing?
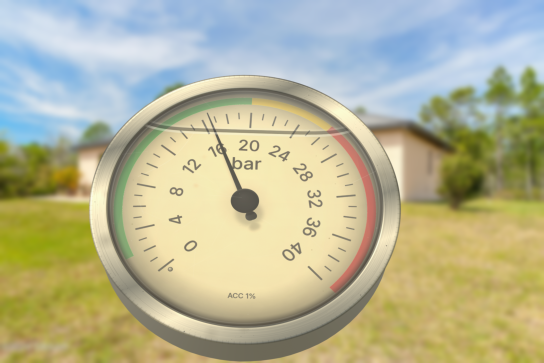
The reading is 16.5 bar
